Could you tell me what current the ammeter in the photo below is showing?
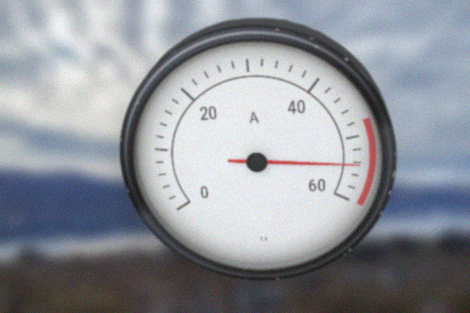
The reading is 54 A
